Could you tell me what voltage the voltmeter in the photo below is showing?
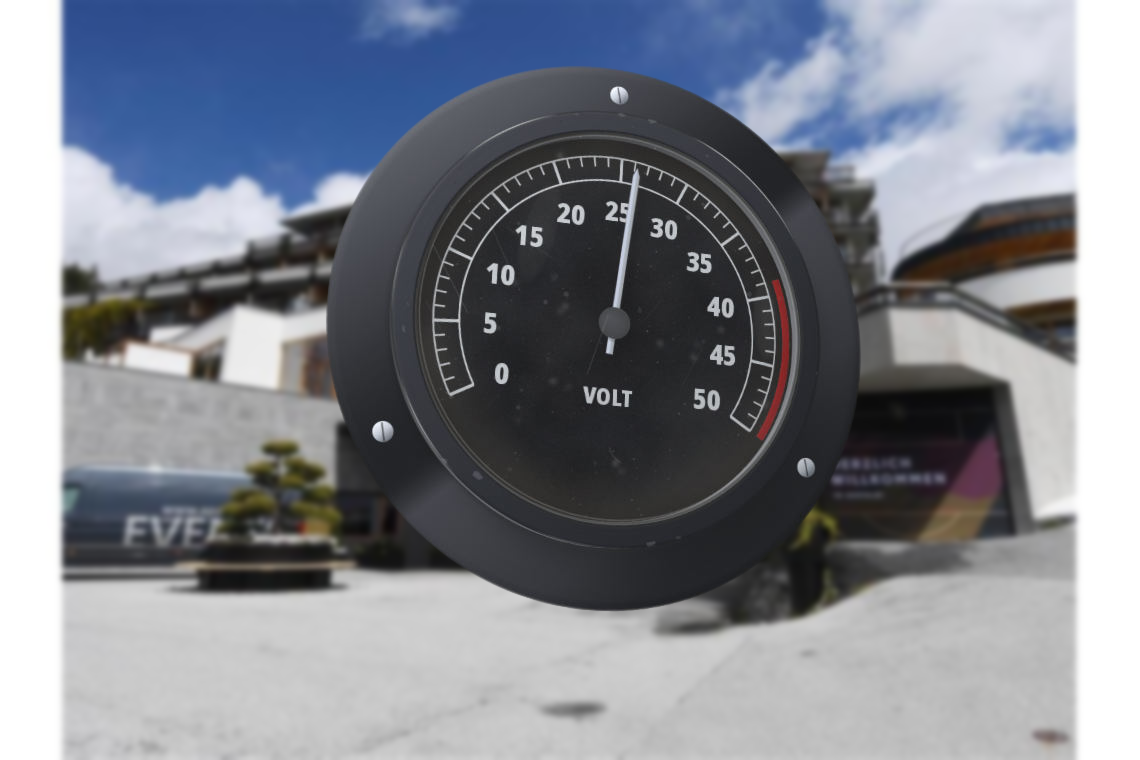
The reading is 26 V
